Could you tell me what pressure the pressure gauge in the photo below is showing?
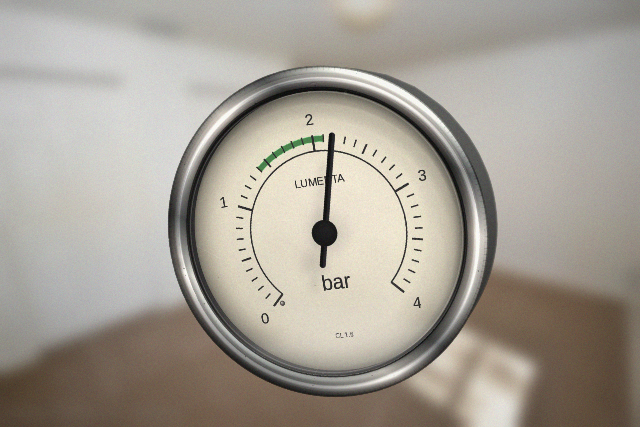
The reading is 2.2 bar
